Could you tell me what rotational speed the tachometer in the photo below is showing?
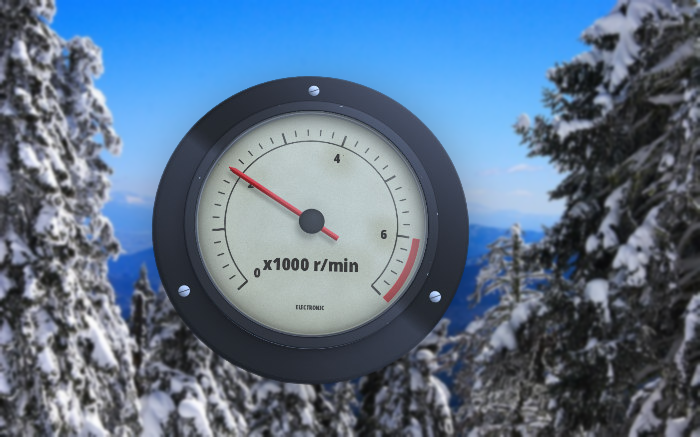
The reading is 2000 rpm
